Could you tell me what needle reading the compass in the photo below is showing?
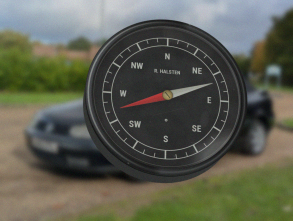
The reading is 250 °
